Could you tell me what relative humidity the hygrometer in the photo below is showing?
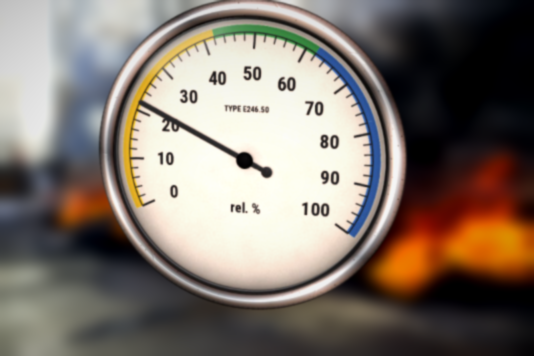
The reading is 22 %
